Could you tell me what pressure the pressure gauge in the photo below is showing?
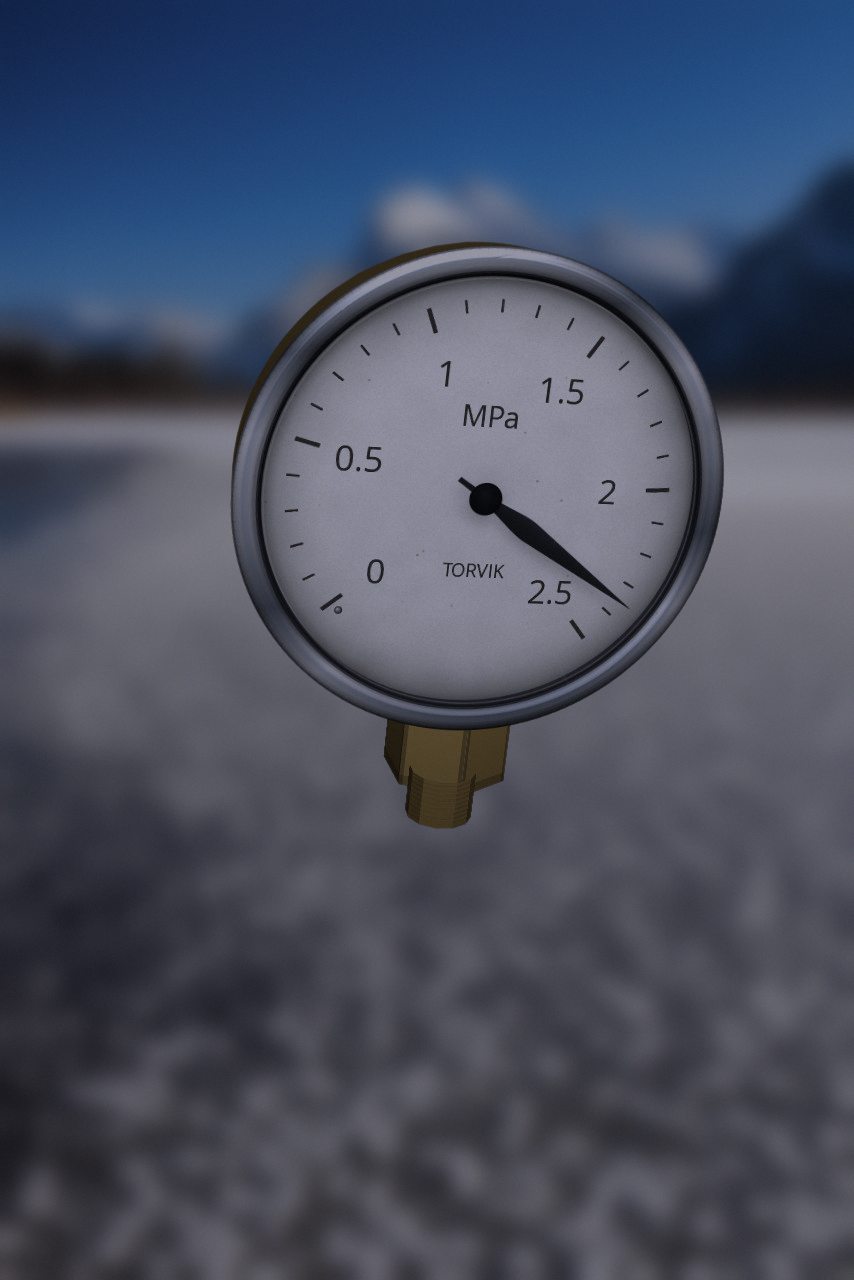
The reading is 2.35 MPa
